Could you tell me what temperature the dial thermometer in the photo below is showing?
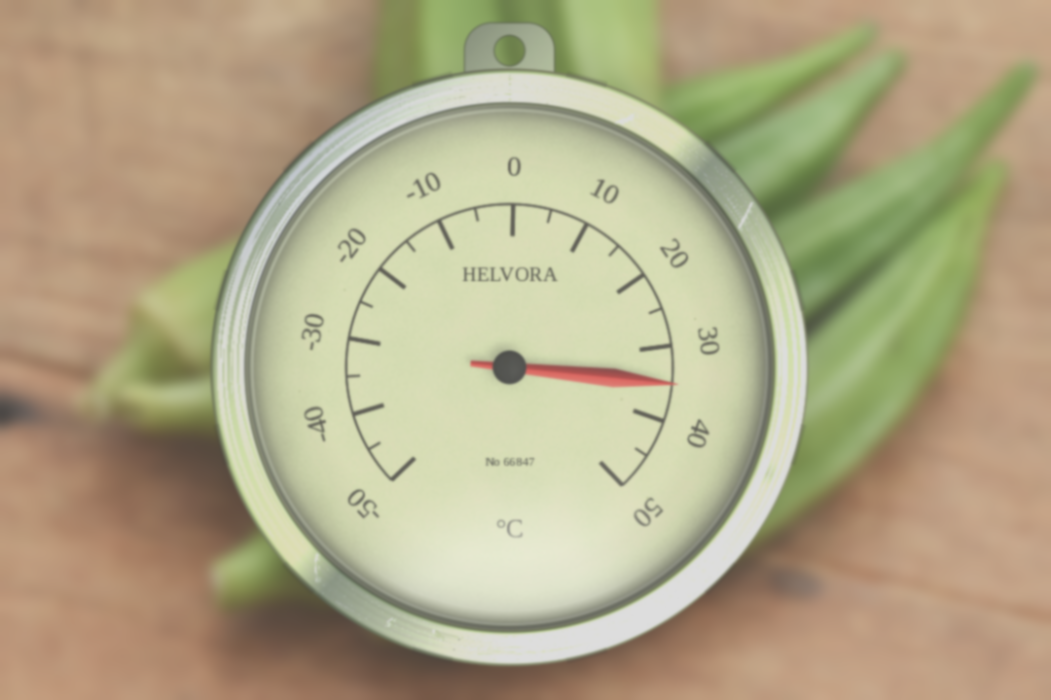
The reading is 35 °C
